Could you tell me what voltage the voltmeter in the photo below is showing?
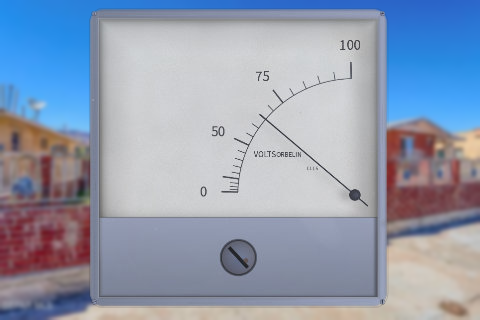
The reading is 65 V
